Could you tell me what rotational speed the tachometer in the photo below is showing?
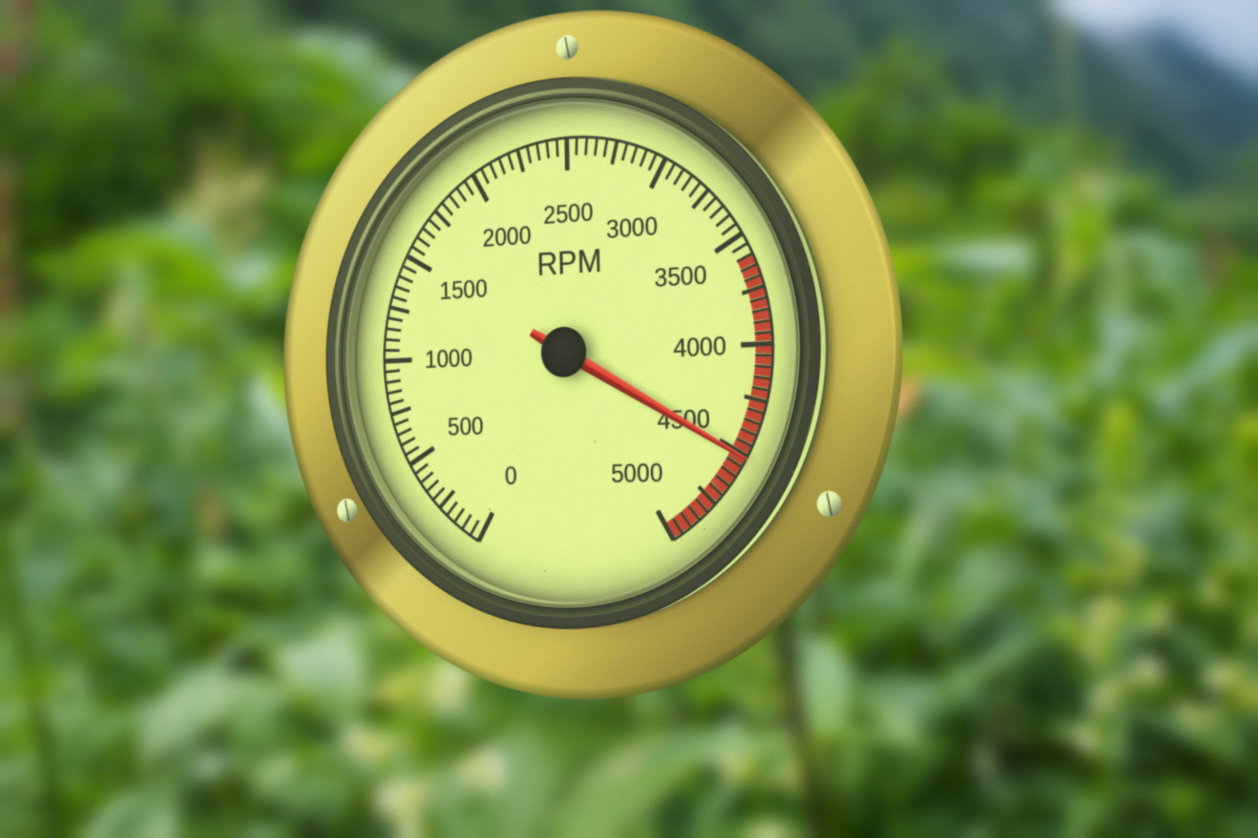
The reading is 4500 rpm
